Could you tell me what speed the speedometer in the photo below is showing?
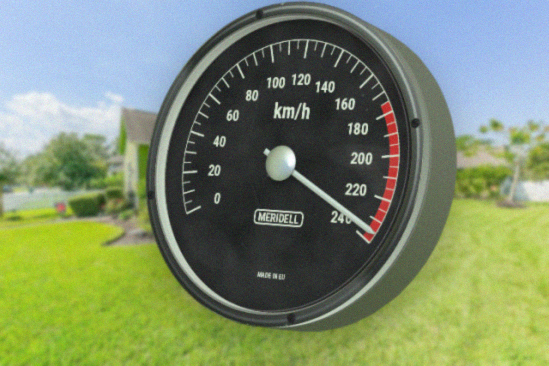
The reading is 235 km/h
